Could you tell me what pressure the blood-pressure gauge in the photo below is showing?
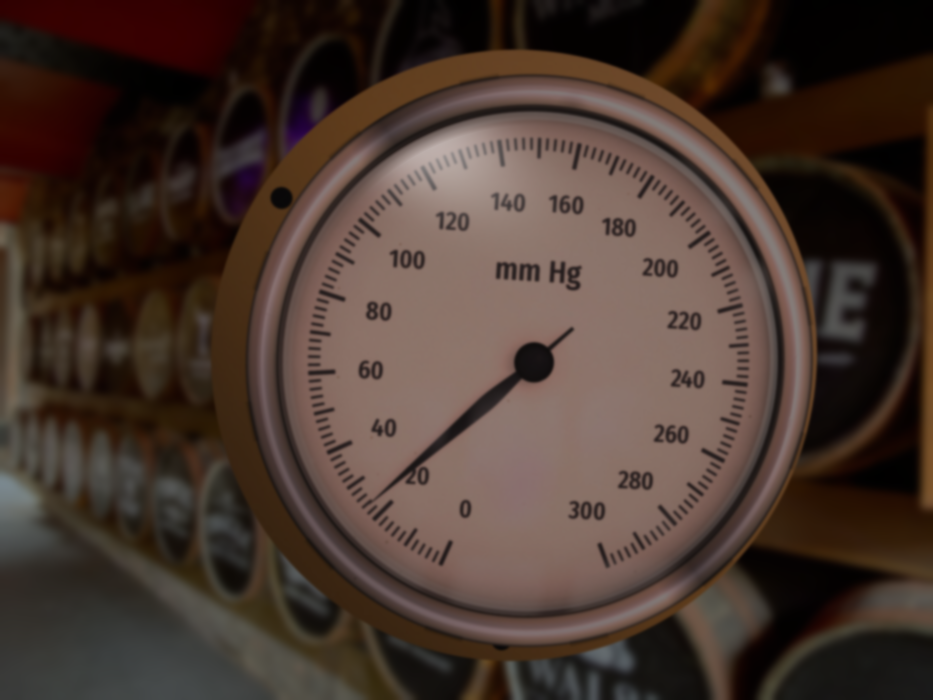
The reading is 24 mmHg
